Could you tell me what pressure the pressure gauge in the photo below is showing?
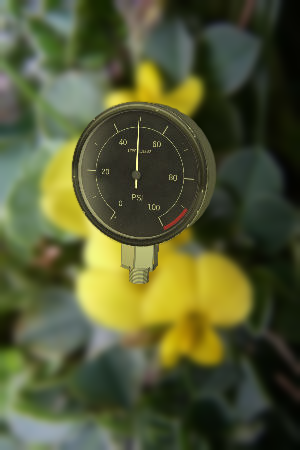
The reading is 50 psi
